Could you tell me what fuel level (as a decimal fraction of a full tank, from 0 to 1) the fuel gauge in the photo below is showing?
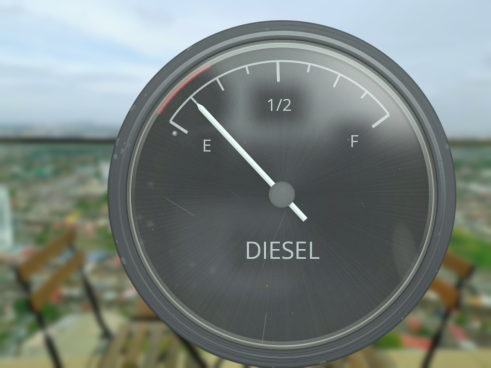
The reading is 0.125
